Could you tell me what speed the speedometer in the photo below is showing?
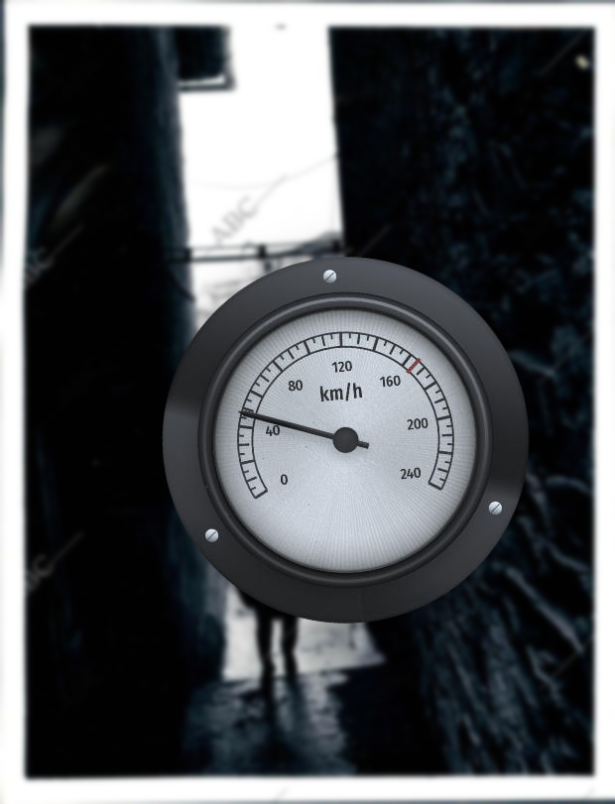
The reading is 47.5 km/h
